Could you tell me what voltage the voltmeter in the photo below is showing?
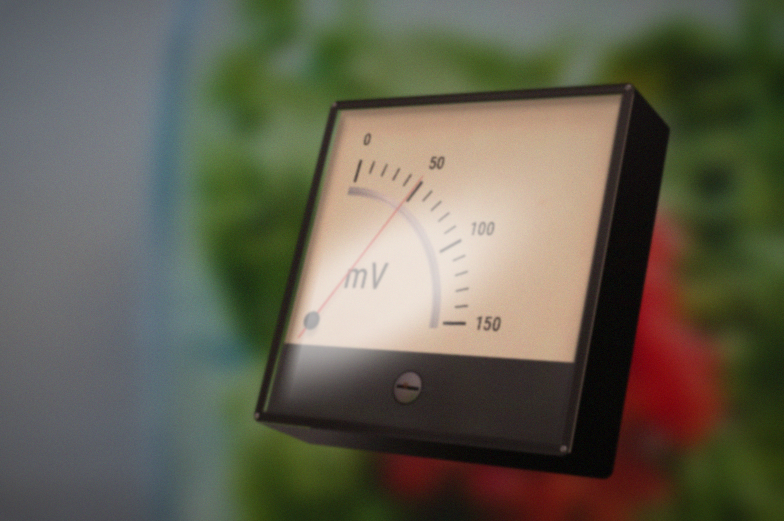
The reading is 50 mV
